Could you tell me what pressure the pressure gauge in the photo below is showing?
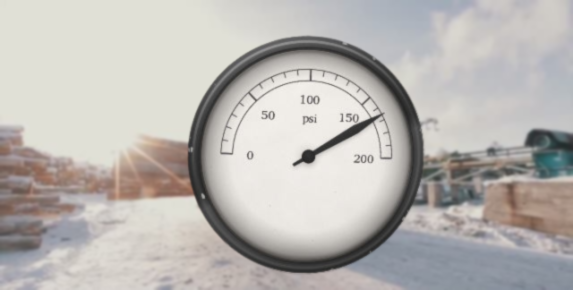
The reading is 165 psi
